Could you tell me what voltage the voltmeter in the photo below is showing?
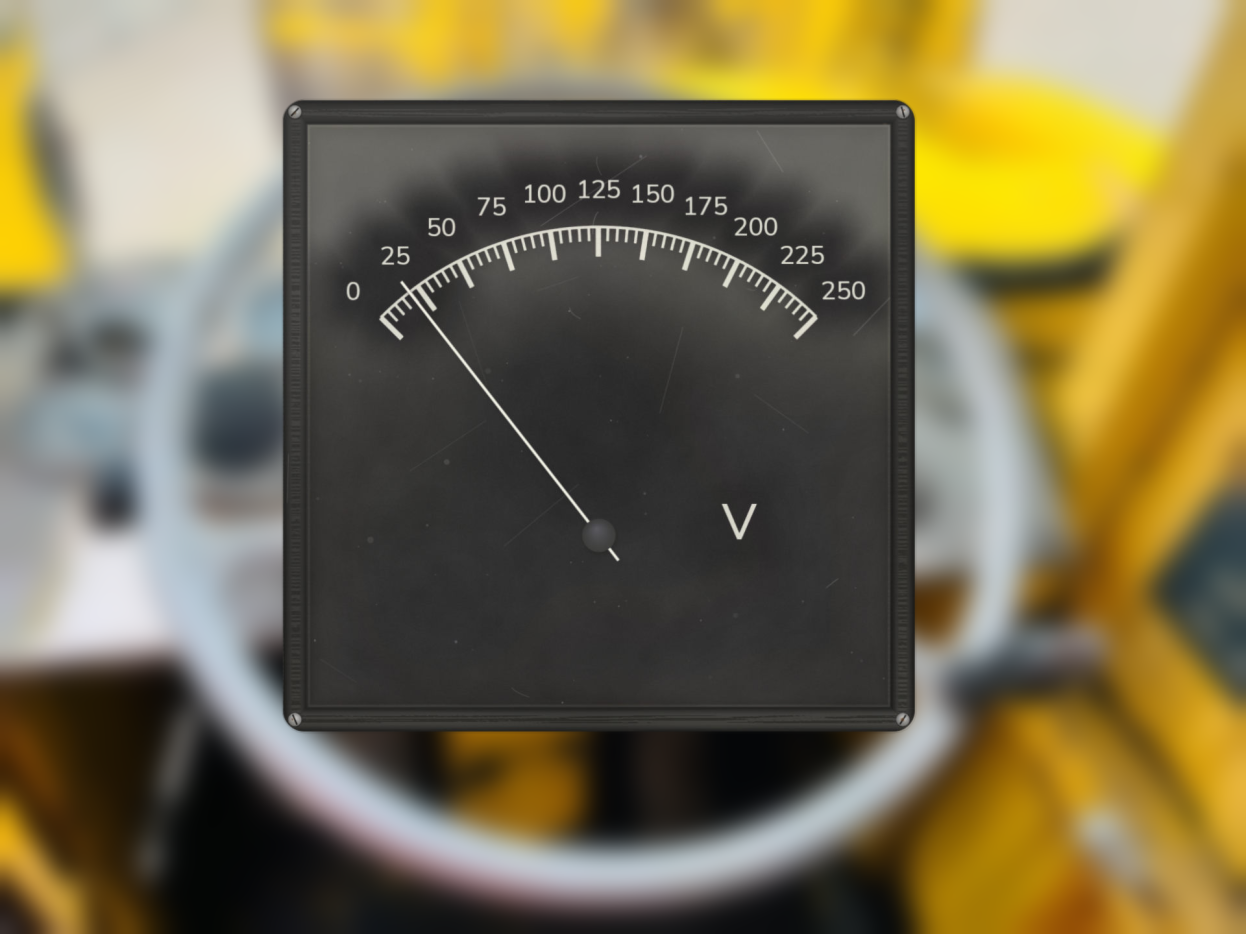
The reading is 20 V
